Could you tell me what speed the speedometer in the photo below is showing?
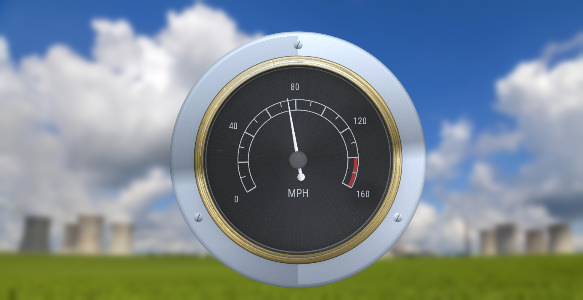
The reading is 75 mph
